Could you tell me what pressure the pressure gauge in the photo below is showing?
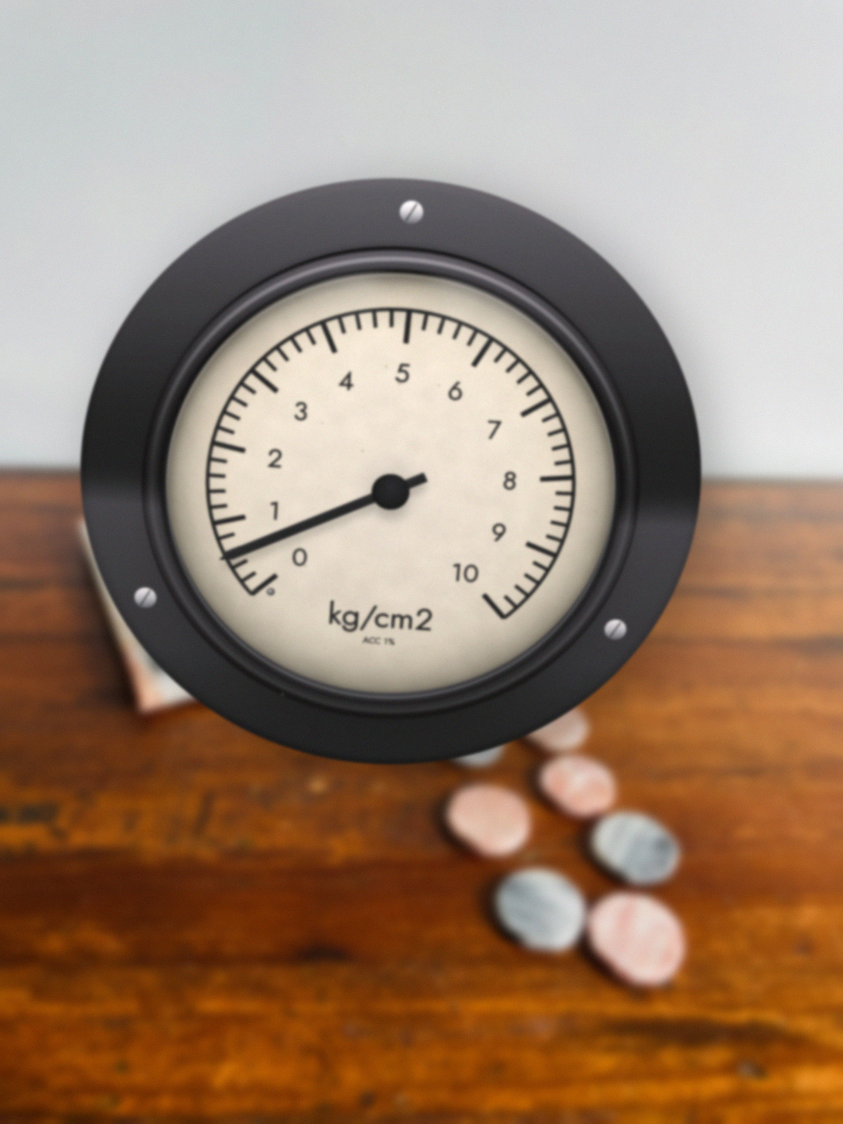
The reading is 0.6 kg/cm²
